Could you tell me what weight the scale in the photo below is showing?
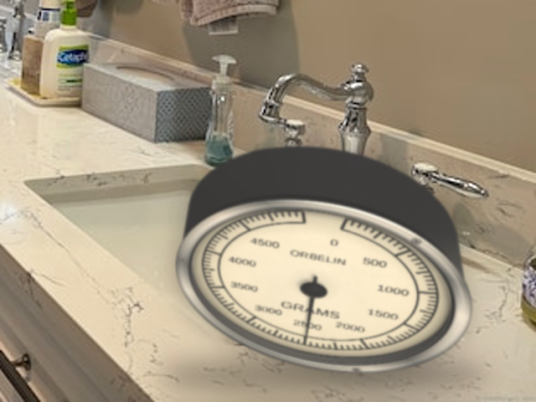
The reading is 2500 g
